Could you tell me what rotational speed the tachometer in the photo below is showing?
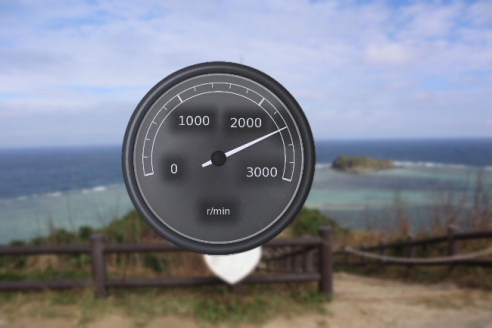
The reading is 2400 rpm
